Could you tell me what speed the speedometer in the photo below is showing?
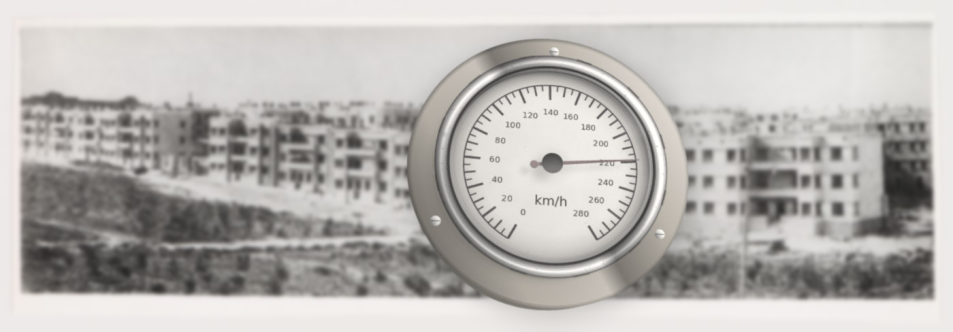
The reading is 220 km/h
